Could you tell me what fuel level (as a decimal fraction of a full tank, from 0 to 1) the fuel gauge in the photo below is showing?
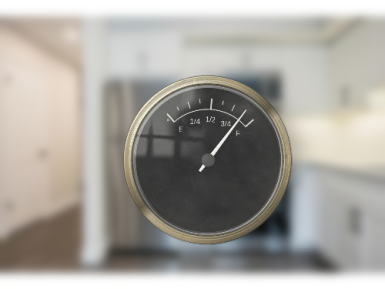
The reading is 0.875
